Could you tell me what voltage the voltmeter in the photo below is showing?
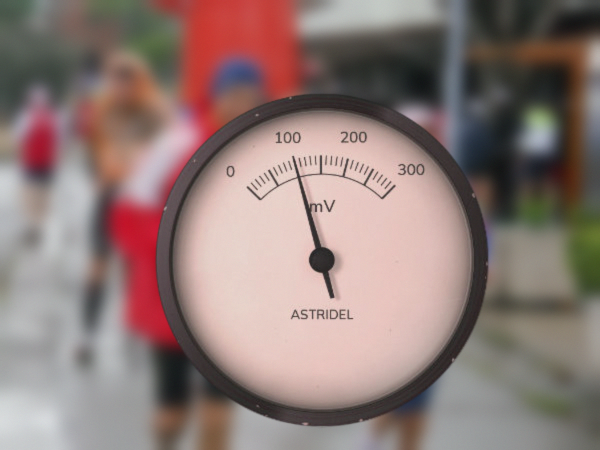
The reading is 100 mV
